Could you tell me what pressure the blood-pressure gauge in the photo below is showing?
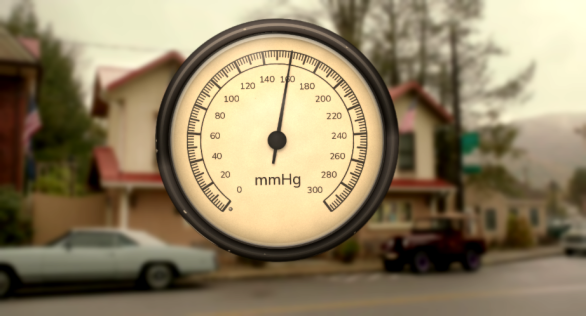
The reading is 160 mmHg
